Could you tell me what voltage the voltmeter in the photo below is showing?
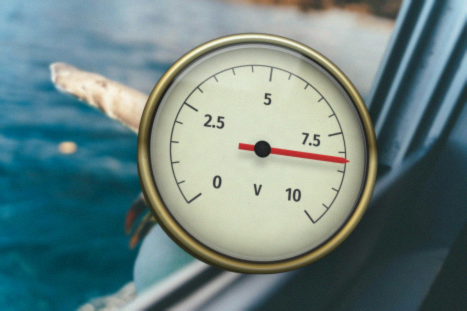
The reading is 8.25 V
